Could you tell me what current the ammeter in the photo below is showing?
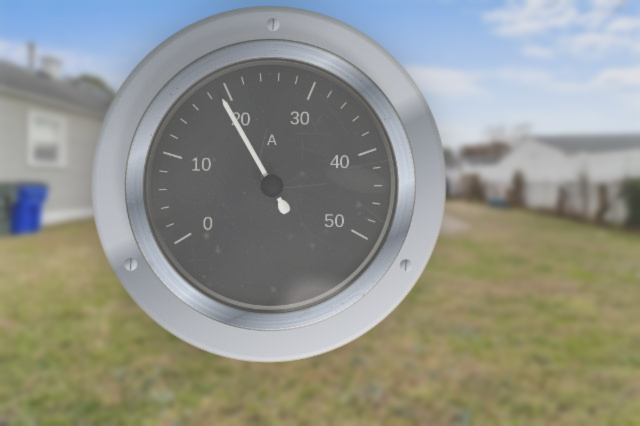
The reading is 19 A
